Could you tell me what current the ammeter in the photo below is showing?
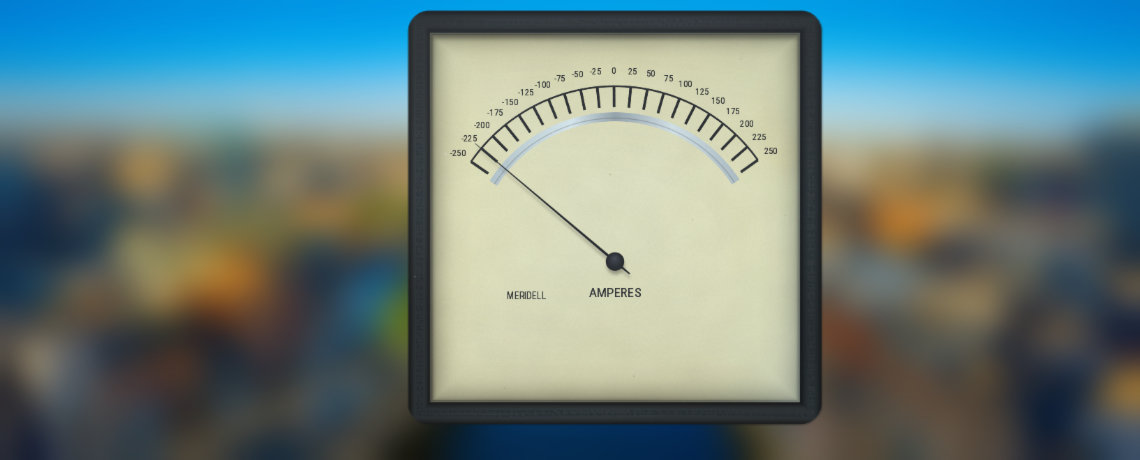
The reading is -225 A
